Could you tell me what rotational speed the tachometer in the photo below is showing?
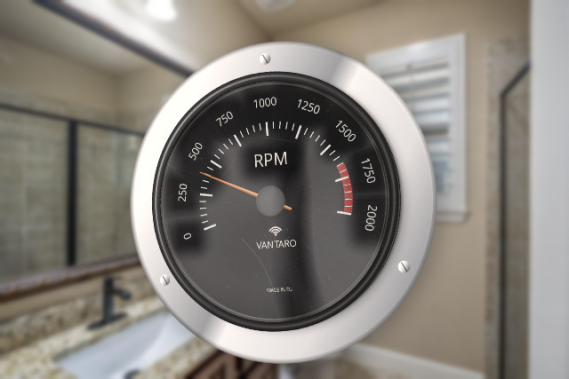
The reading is 400 rpm
